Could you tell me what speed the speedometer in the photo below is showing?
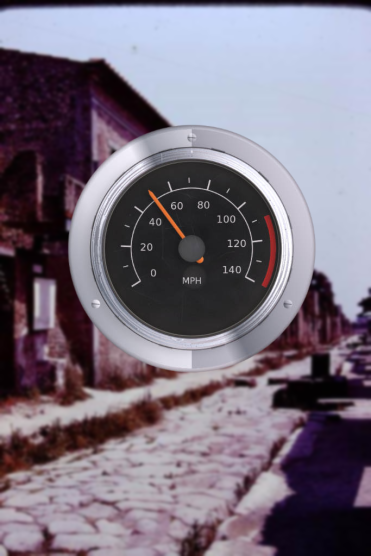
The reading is 50 mph
